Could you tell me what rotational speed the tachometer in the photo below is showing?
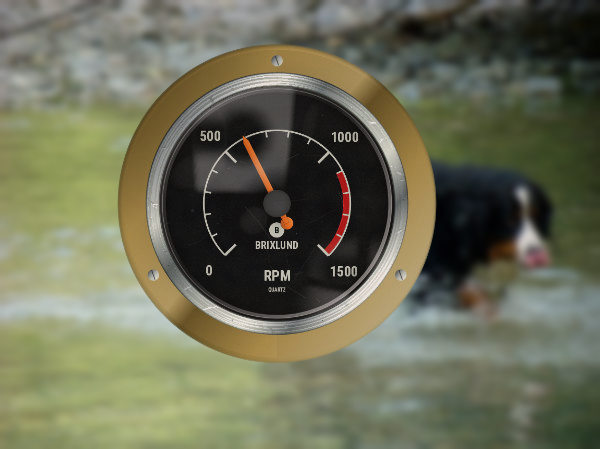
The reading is 600 rpm
